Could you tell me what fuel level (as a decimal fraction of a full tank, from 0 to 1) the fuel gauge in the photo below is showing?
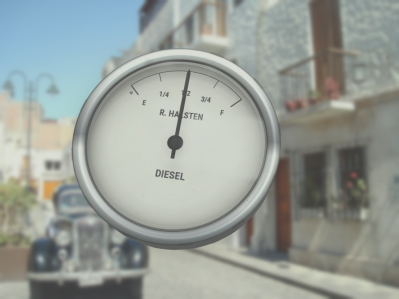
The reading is 0.5
